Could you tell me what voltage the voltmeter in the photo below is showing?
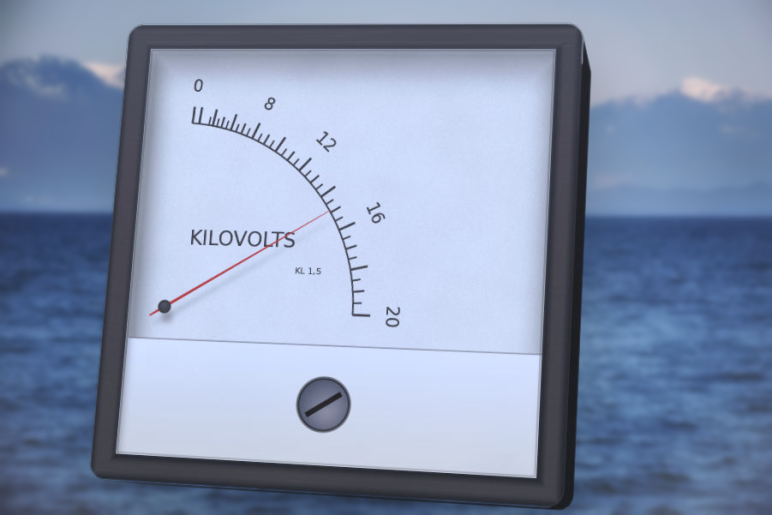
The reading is 15 kV
